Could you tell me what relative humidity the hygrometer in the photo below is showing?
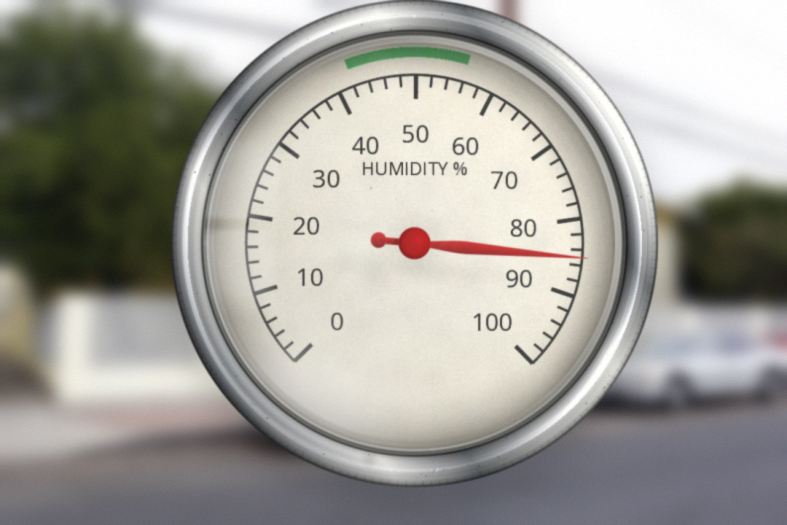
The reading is 85 %
